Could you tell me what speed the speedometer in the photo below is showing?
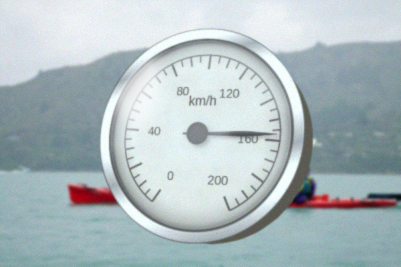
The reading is 157.5 km/h
